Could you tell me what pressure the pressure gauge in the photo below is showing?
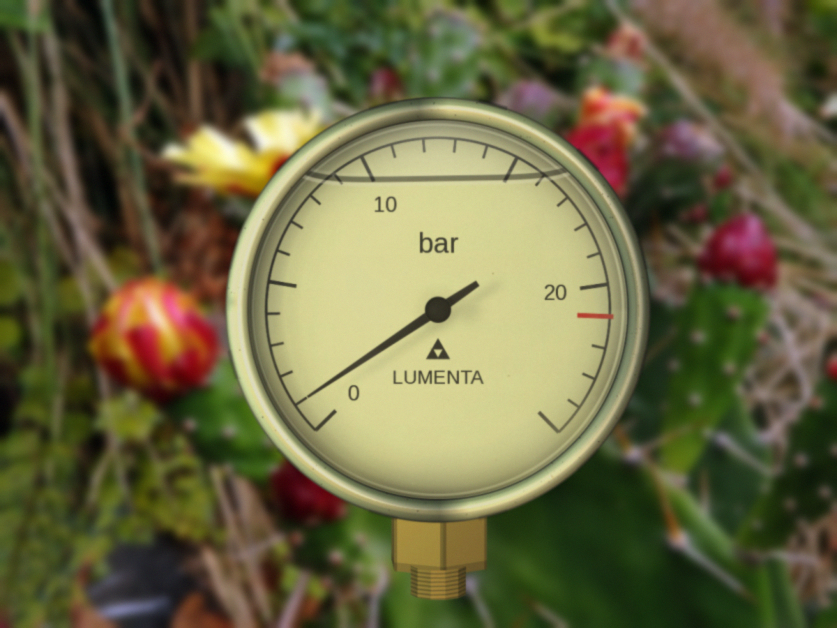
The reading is 1 bar
